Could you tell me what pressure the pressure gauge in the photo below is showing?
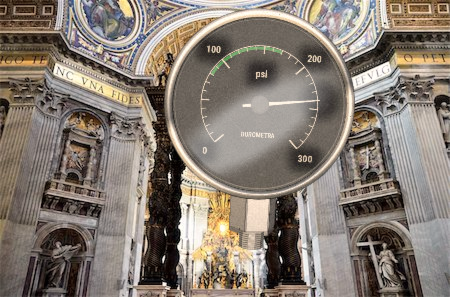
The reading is 240 psi
